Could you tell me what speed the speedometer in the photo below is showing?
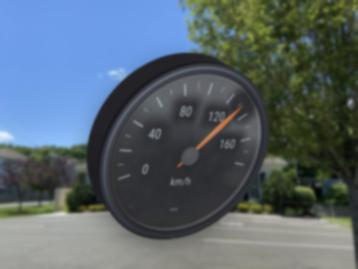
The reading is 130 km/h
